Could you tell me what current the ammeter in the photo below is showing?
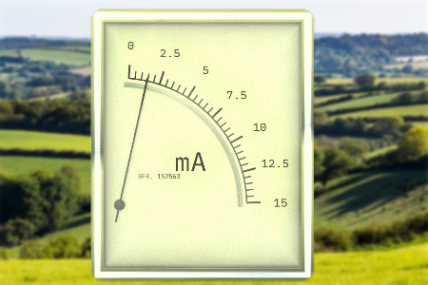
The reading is 1.5 mA
